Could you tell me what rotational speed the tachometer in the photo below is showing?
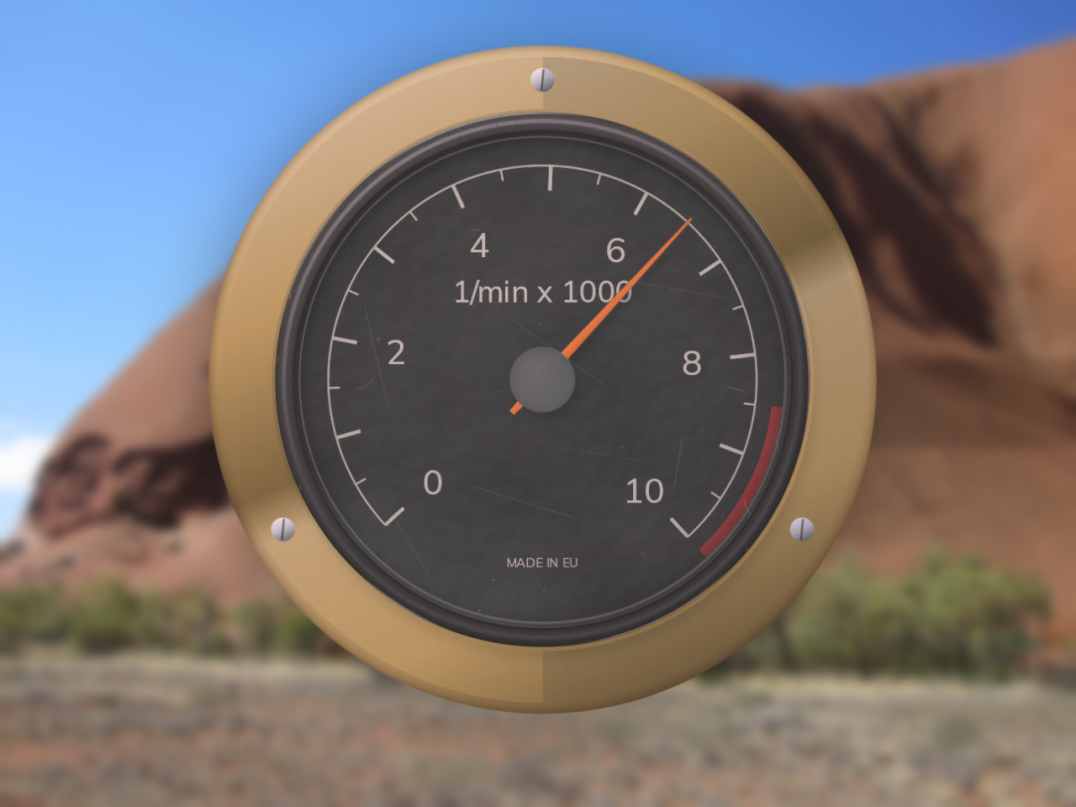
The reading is 6500 rpm
